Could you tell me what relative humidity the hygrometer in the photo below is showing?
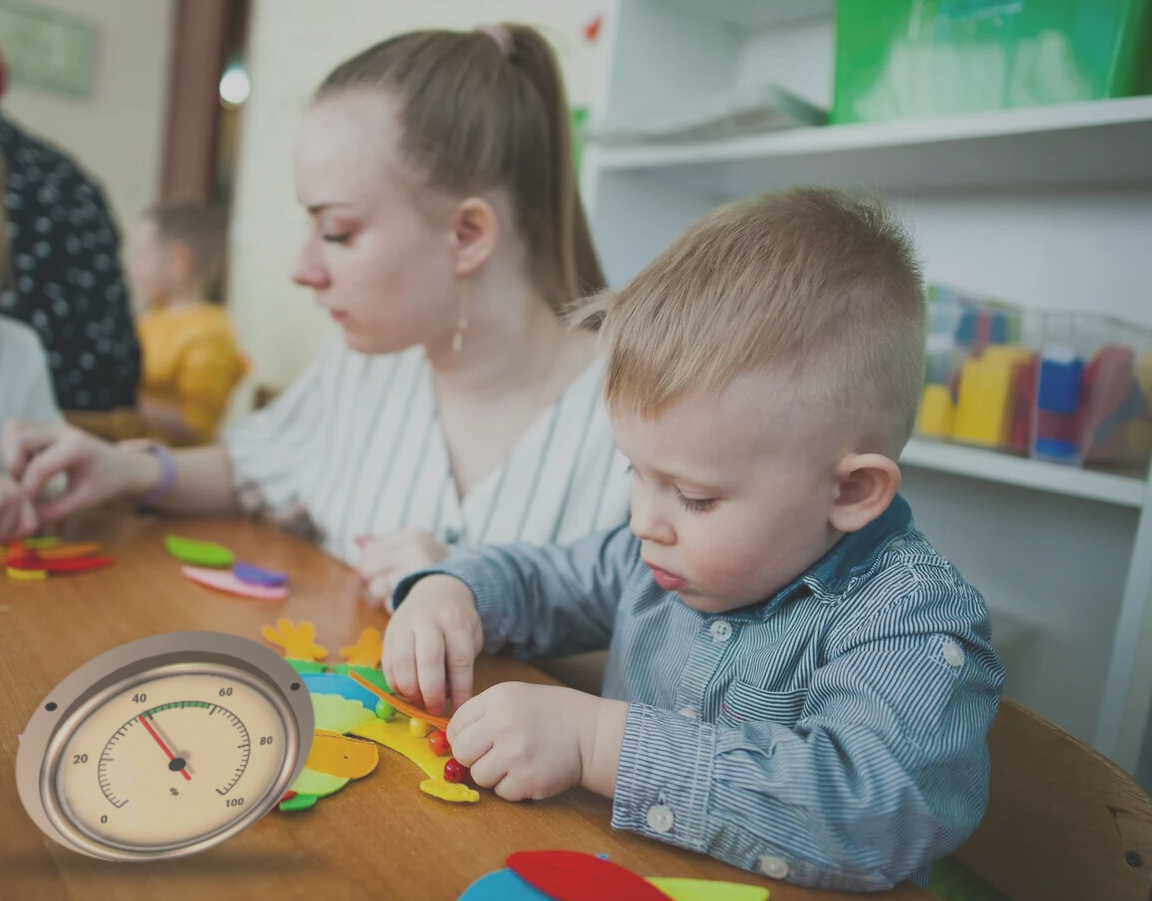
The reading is 38 %
